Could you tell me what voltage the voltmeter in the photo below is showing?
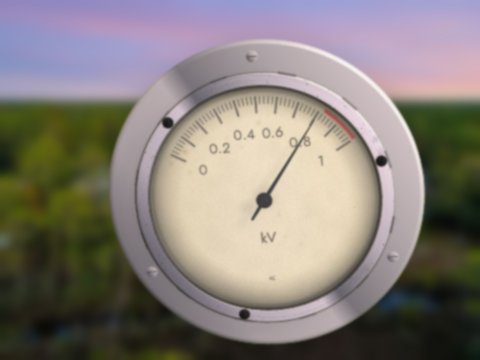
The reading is 0.8 kV
